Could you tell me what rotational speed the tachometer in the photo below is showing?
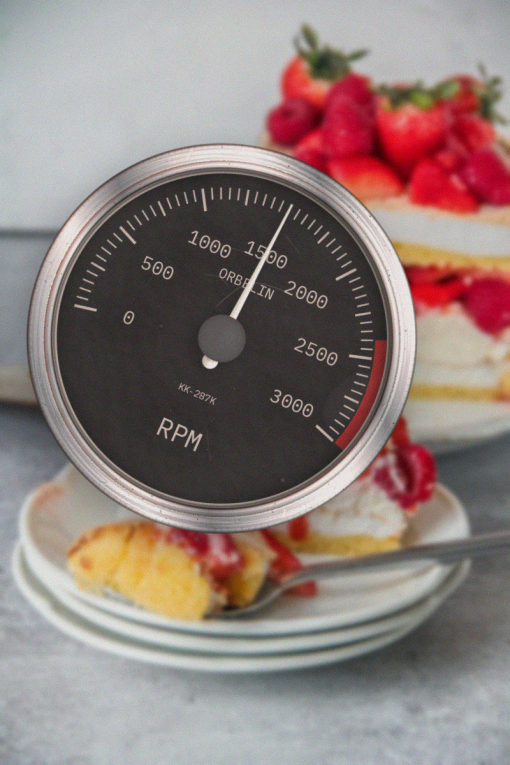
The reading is 1500 rpm
